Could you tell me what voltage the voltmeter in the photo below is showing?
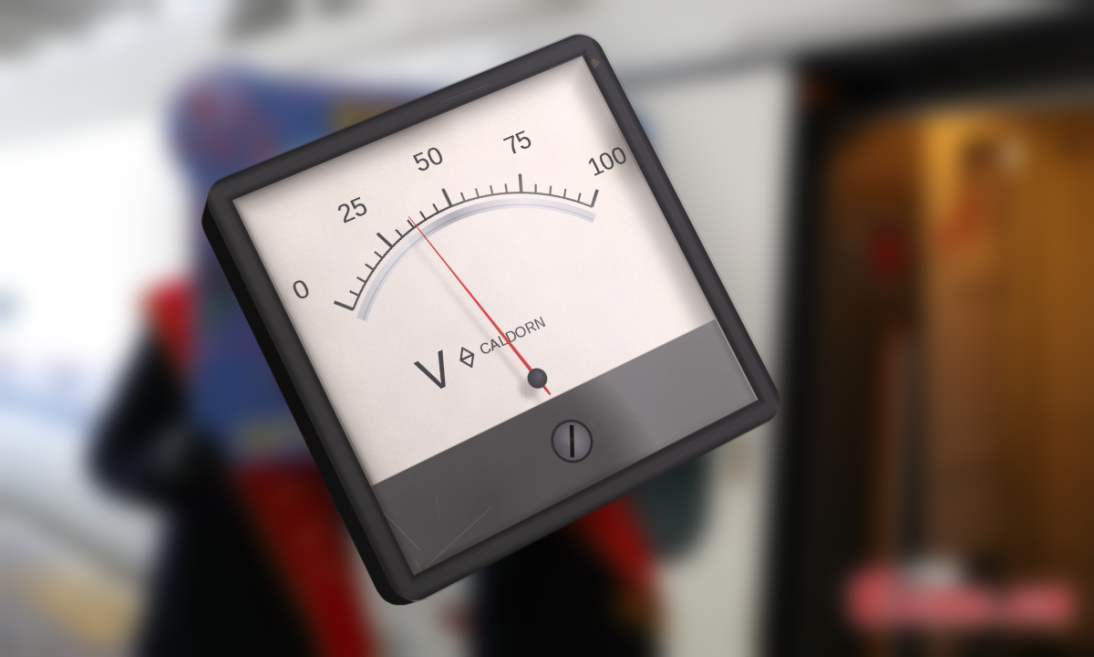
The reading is 35 V
